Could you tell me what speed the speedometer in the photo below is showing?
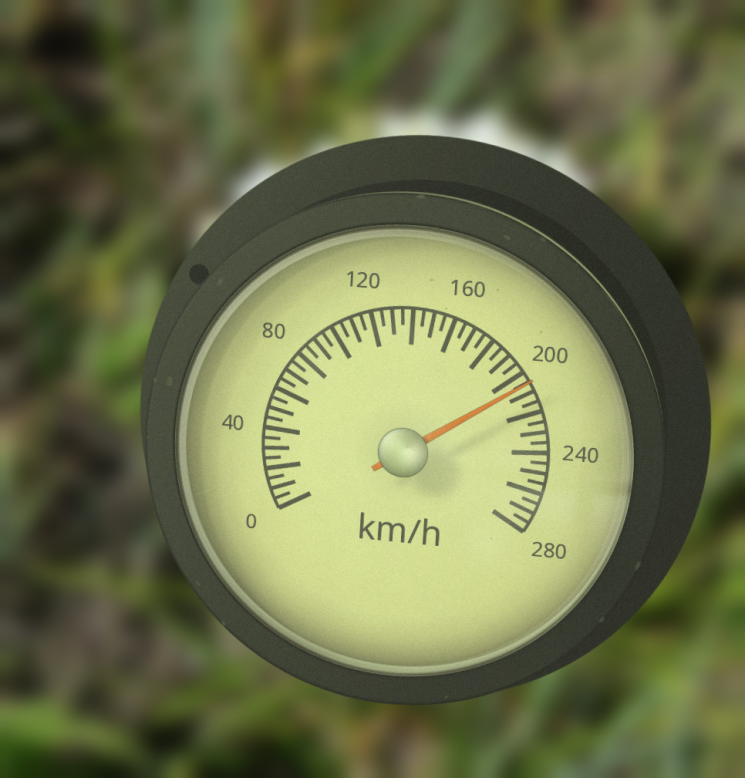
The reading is 205 km/h
